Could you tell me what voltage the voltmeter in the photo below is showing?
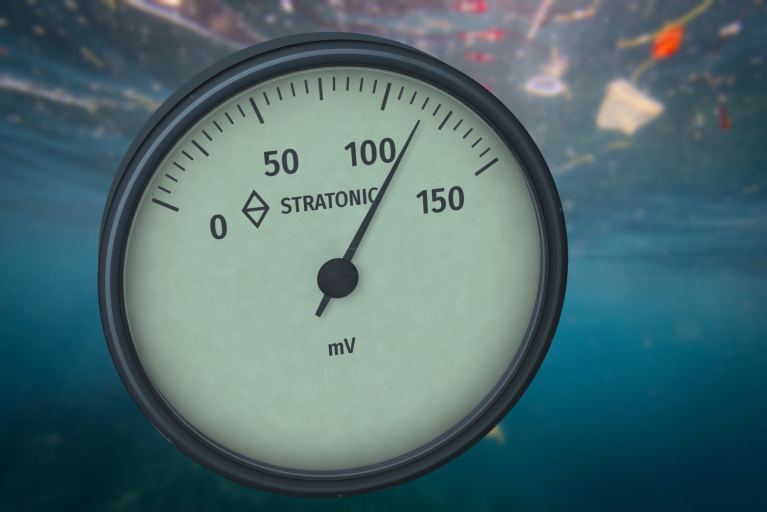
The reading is 115 mV
